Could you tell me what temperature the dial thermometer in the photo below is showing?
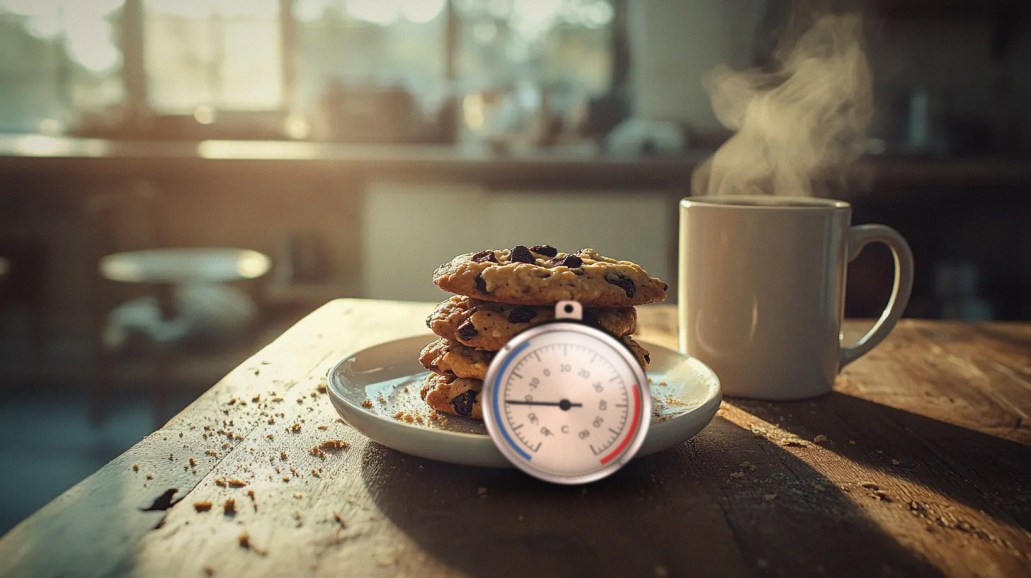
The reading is -20 °C
